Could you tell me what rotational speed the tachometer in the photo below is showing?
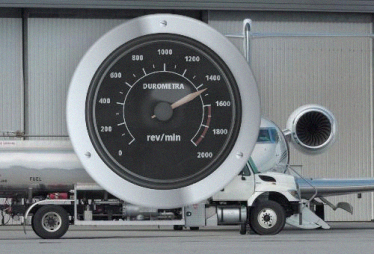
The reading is 1450 rpm
